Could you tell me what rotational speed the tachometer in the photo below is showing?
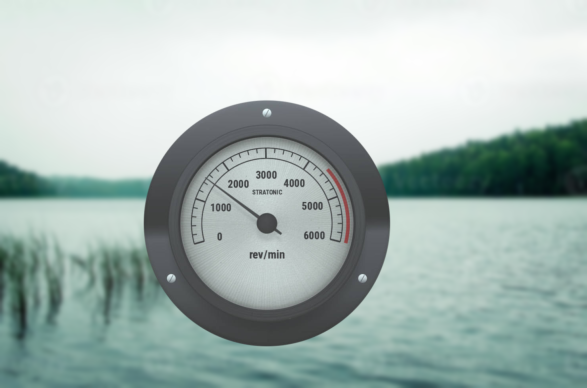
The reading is 1500 rpm
